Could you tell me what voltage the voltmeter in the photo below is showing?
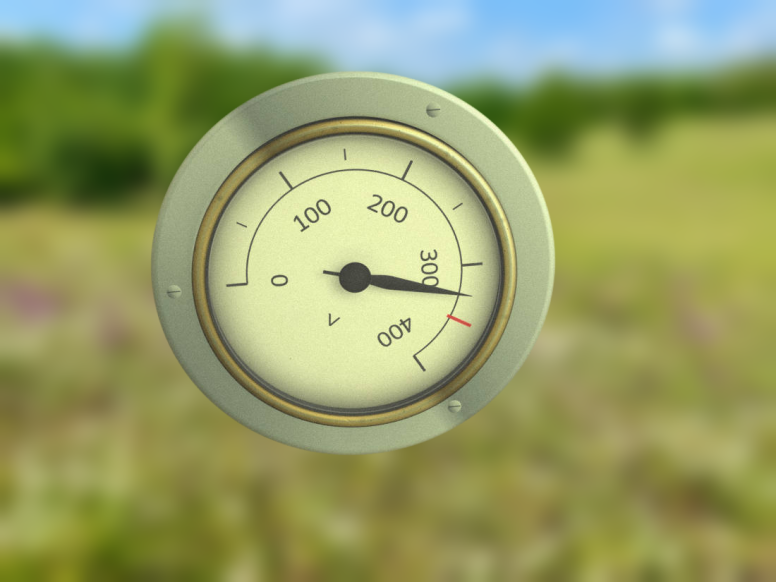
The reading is 325 V
